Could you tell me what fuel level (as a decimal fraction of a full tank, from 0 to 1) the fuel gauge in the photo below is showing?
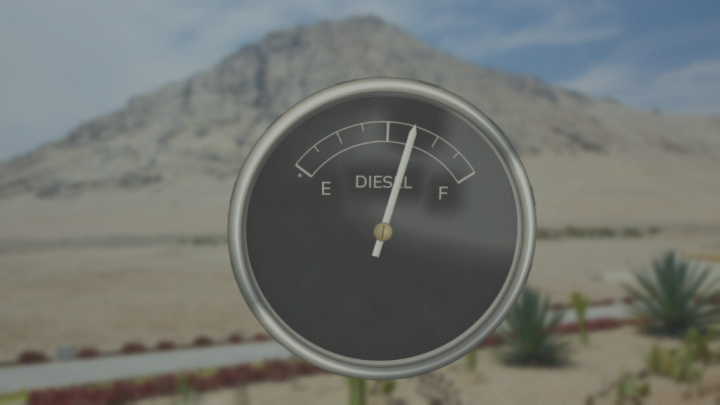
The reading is 0.625
